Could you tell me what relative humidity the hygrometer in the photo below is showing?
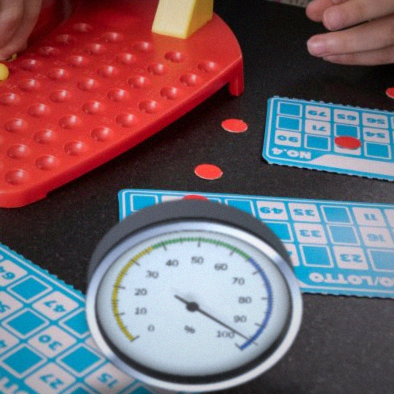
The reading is 95 %
